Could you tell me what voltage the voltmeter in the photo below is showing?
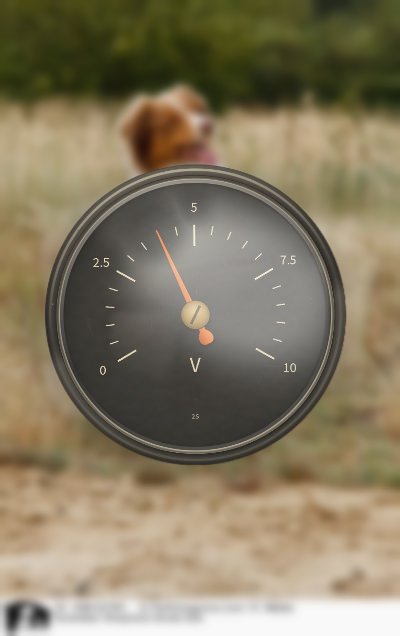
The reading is 4 V
